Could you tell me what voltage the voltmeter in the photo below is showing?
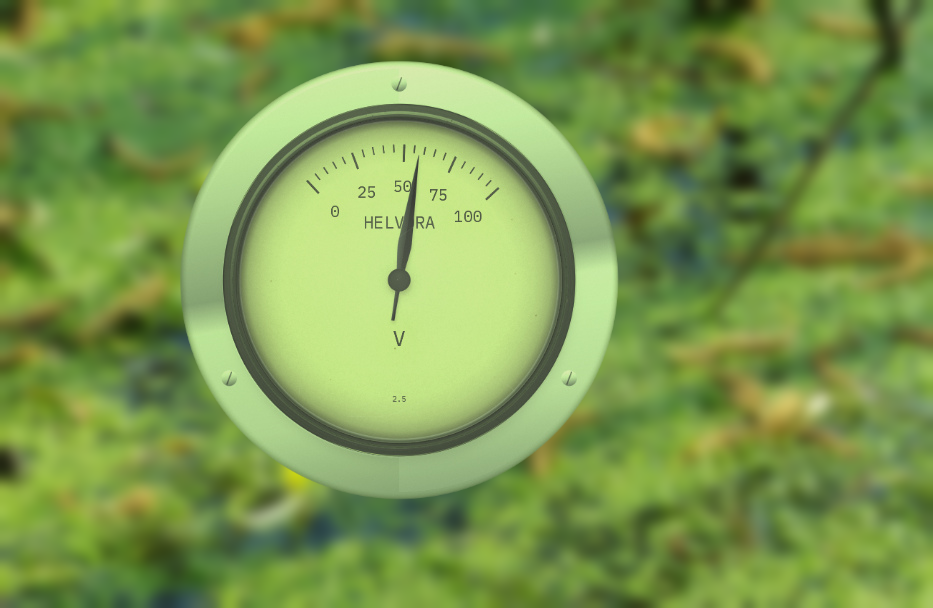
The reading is 57.5 V
